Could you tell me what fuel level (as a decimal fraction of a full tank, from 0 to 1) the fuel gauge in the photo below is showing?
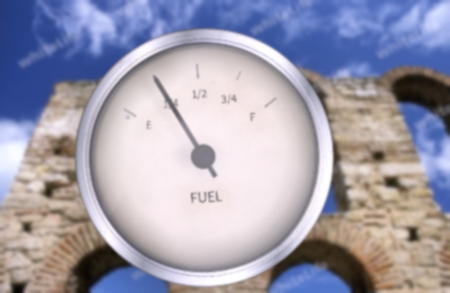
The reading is 0.25
